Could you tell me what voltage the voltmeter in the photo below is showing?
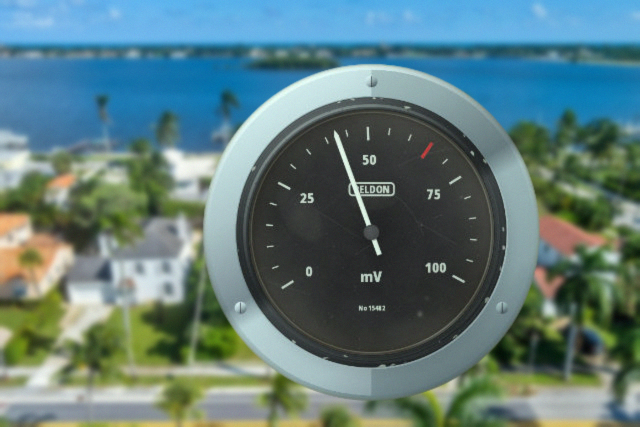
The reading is 42.5 mV
